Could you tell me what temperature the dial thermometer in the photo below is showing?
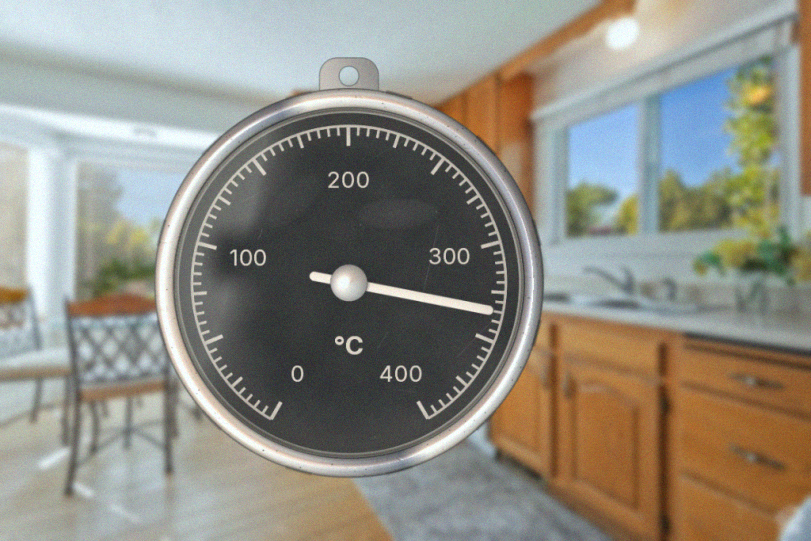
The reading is 335 °C
